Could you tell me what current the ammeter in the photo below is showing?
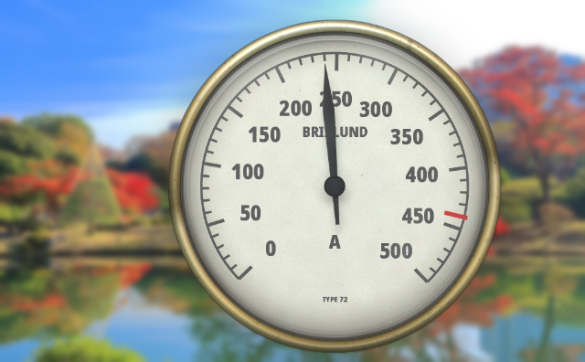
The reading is 240 A
